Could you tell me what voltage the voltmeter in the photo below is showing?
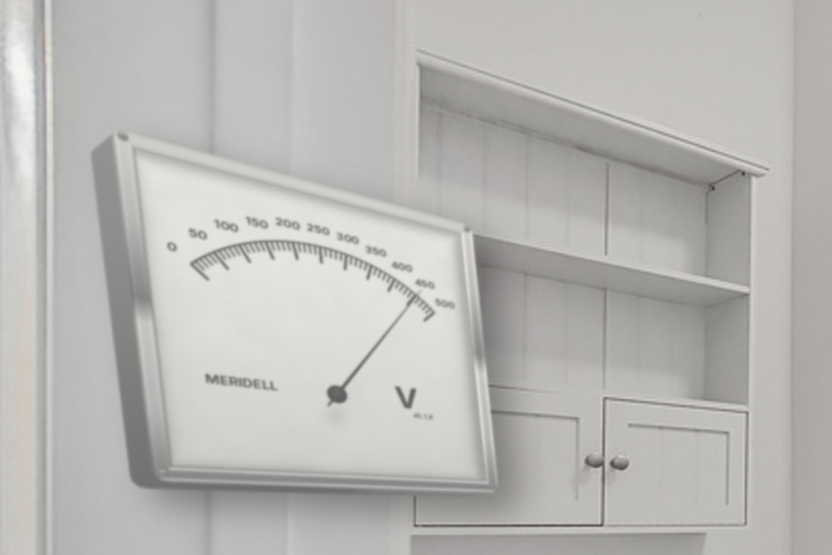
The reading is 450 V
